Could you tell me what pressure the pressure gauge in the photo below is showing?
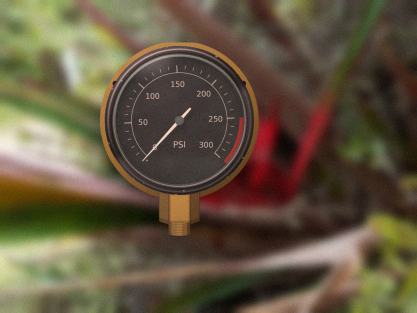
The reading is 0 psi
